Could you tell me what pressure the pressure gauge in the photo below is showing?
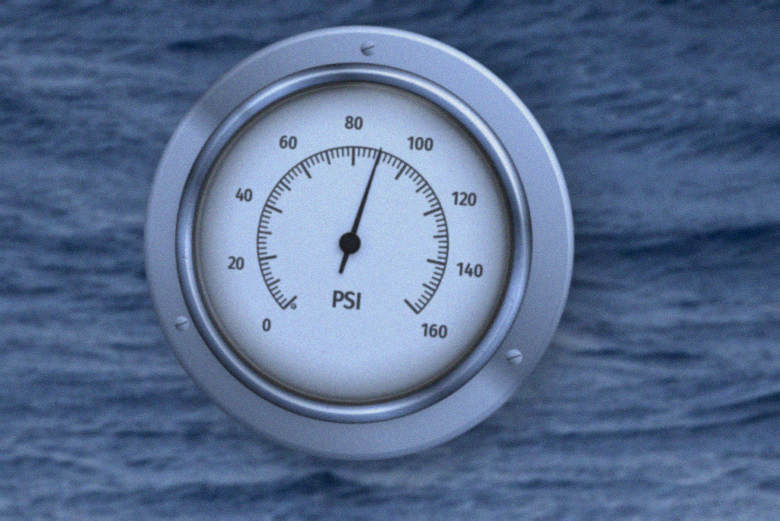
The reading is 90 psi
